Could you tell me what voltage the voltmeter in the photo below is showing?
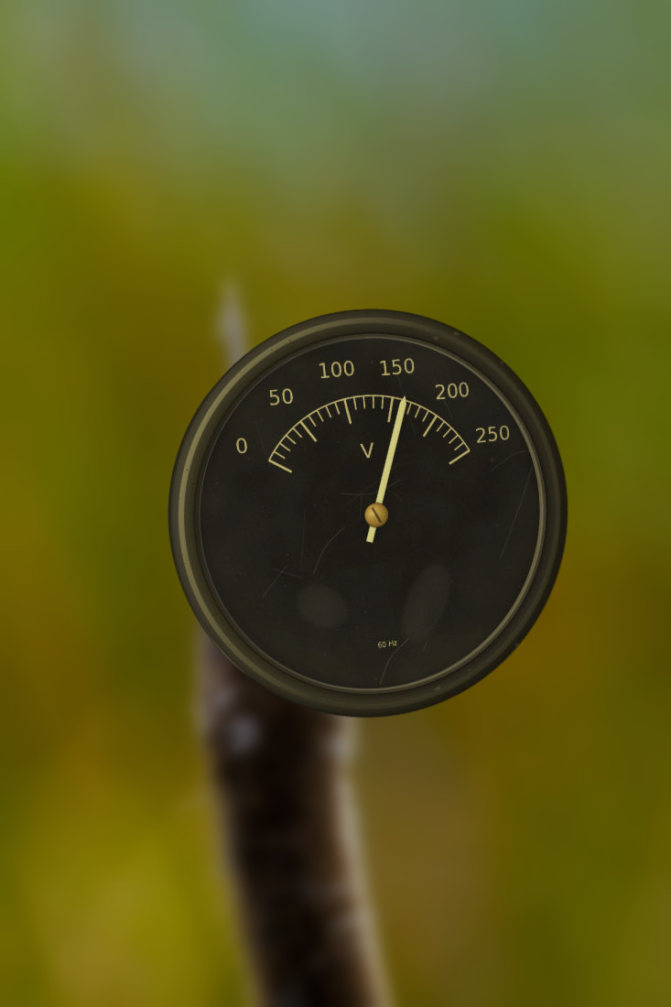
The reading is 160 V
